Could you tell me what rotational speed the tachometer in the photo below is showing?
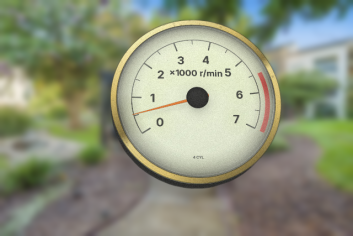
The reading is 500 rpm
